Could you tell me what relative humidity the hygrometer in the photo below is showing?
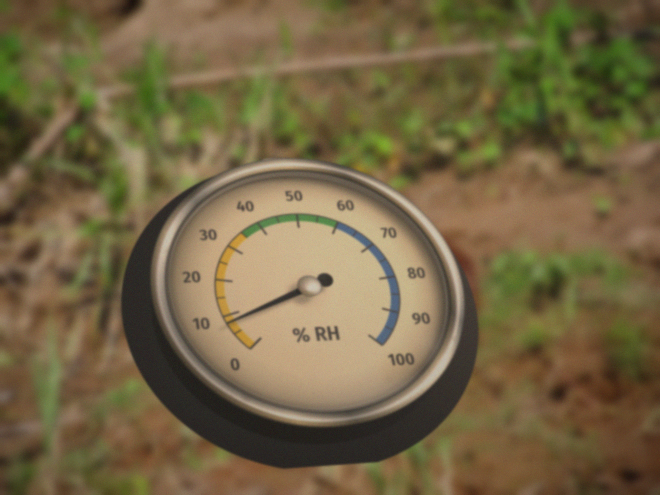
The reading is 7.5 %
